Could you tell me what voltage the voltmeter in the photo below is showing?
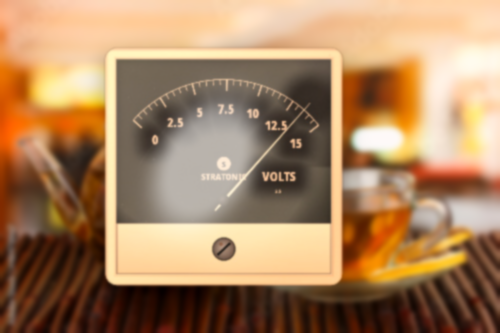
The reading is 13.5 V
